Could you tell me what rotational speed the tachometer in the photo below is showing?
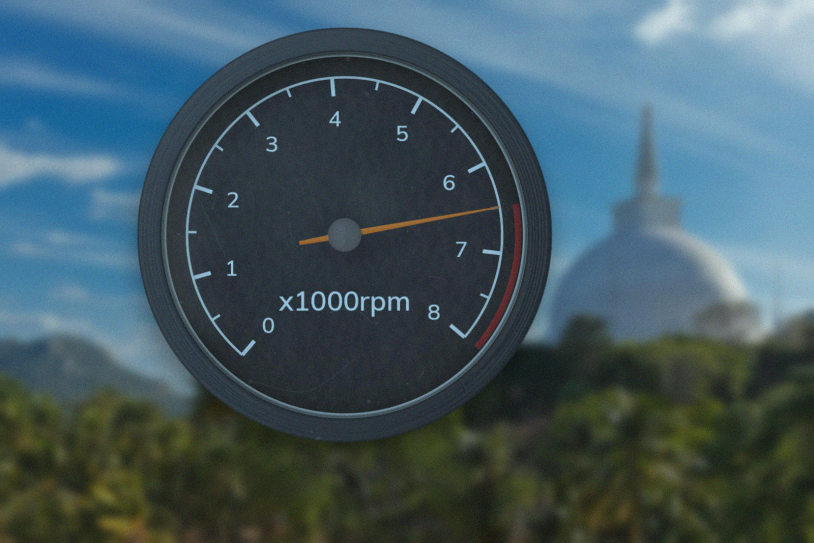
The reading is 6500 rpm
